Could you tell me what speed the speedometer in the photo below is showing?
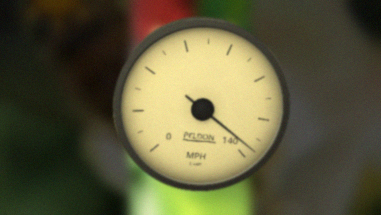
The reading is 135 mph
